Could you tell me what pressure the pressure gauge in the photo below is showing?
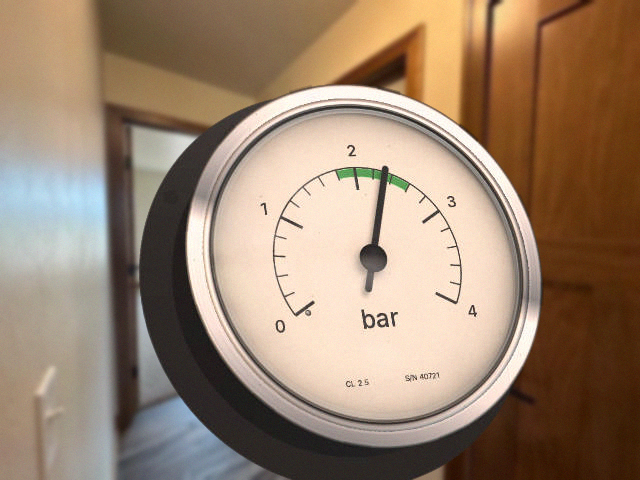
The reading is 2.3 bar
